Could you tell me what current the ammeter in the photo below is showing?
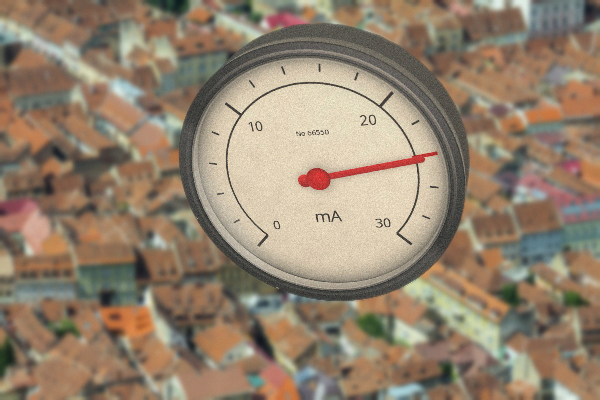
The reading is 24 mA
